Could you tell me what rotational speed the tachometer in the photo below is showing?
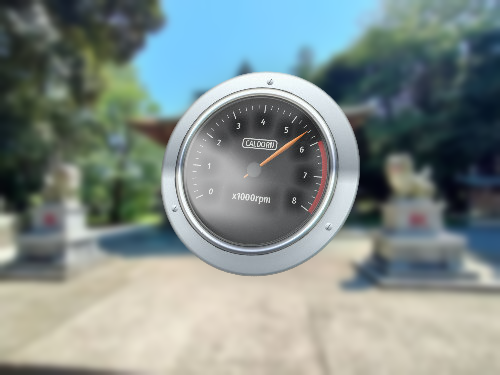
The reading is 5600 rpm
